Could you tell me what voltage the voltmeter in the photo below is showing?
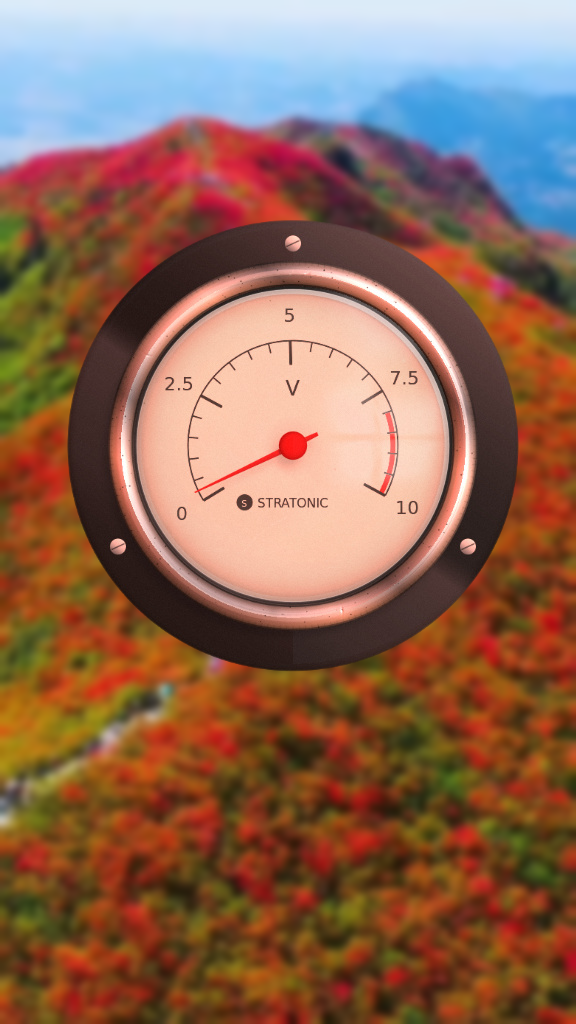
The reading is 0.25 V
